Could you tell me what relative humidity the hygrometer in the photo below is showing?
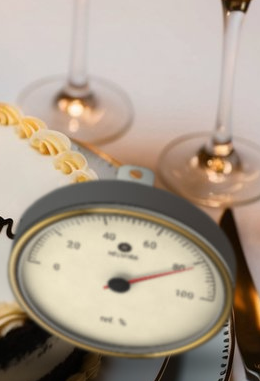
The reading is 80 %
